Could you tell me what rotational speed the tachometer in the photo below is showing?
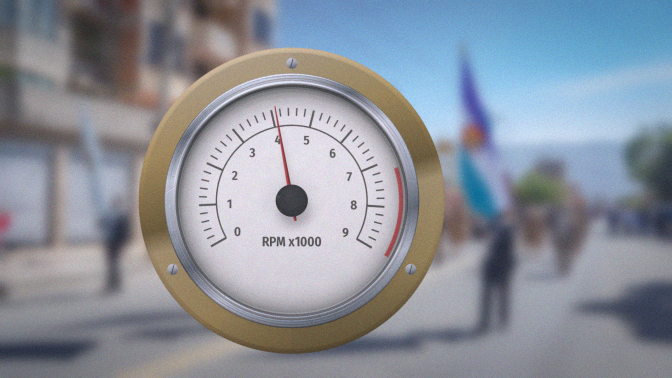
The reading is 4100 rpm
